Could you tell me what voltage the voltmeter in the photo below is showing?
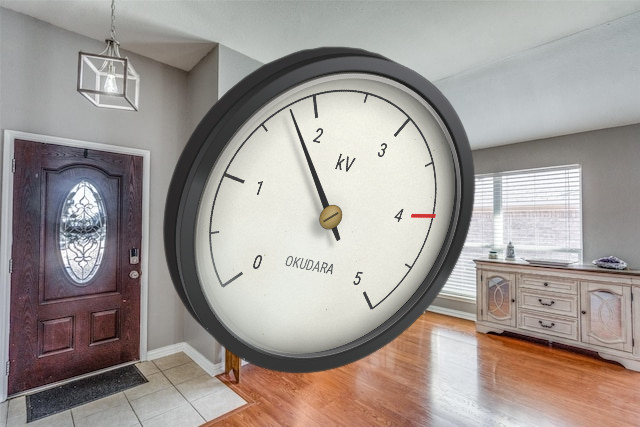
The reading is 1.75 kV
